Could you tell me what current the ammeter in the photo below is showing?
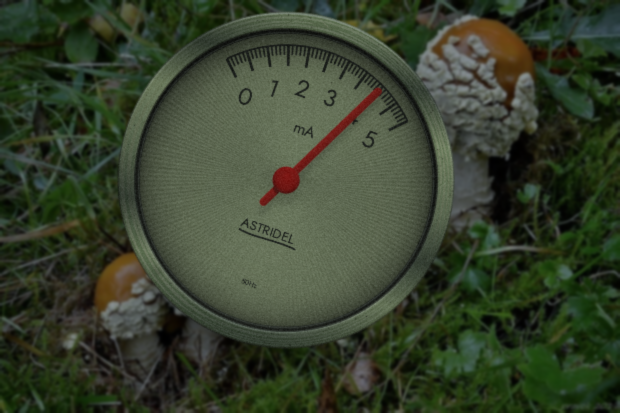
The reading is 4 mA
